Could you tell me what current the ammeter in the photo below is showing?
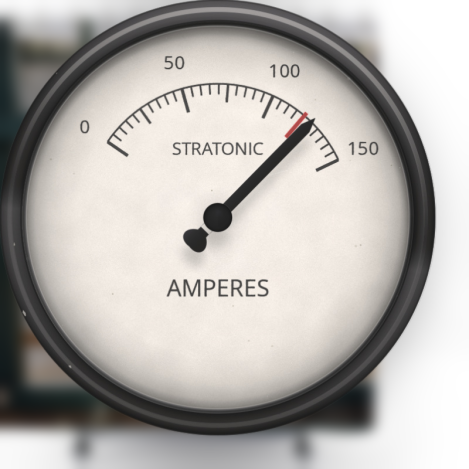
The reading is 125 A
